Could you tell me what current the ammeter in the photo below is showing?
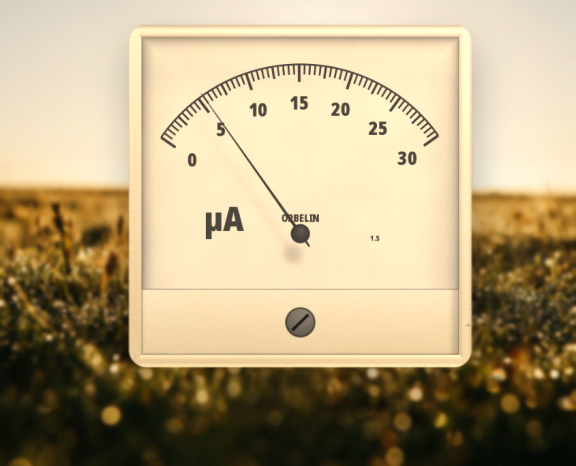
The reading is 5.5 µA
